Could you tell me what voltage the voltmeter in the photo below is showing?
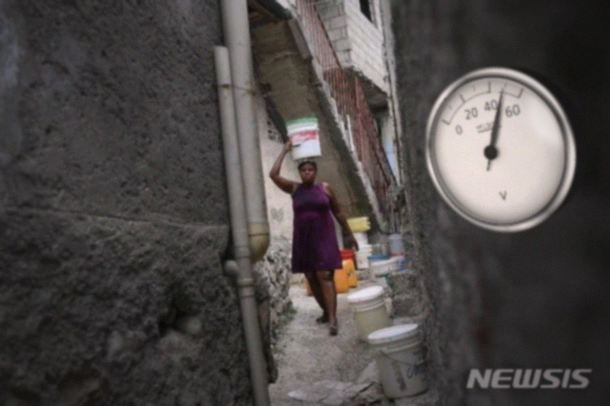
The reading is 50 V
